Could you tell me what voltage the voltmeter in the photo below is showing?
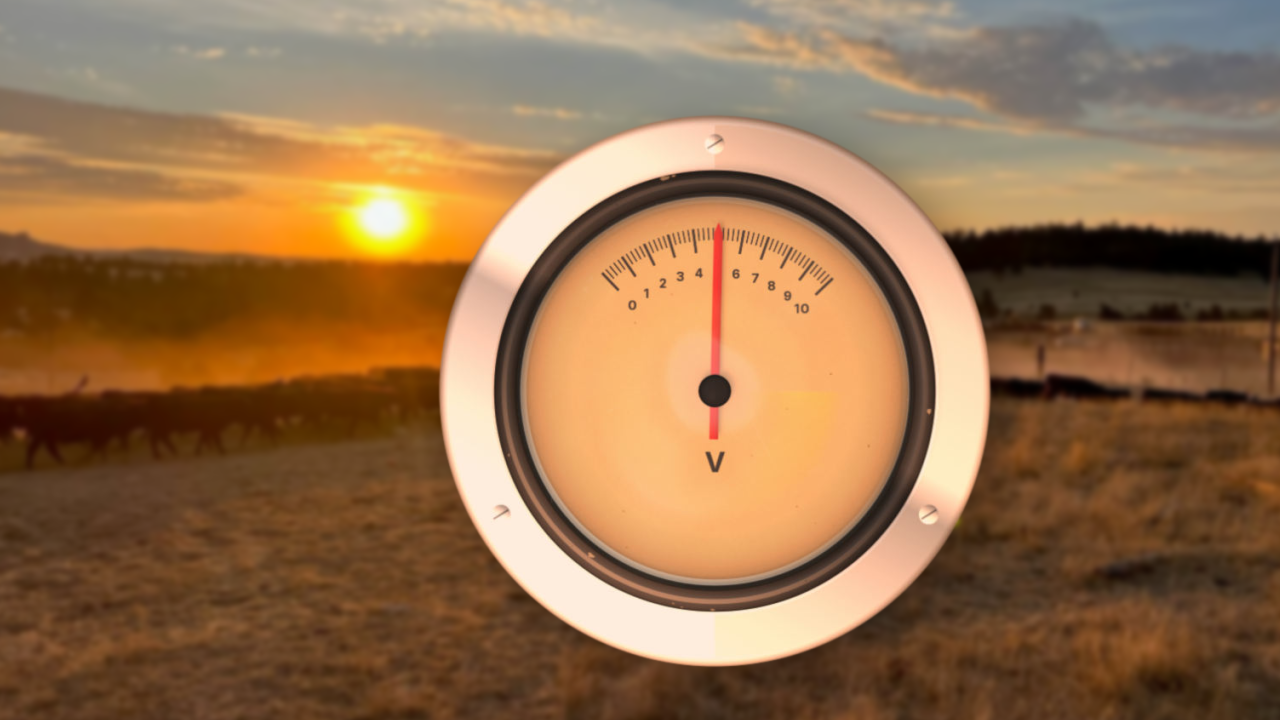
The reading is 5 V
